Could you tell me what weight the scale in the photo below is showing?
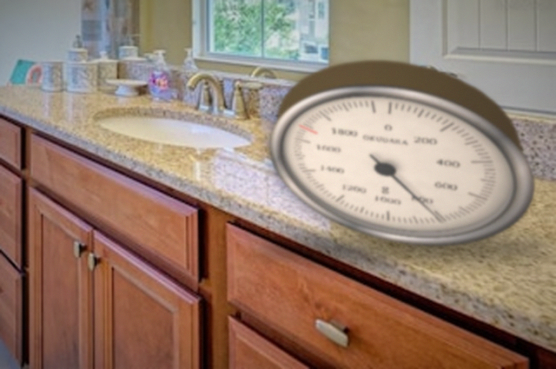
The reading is 800 g
